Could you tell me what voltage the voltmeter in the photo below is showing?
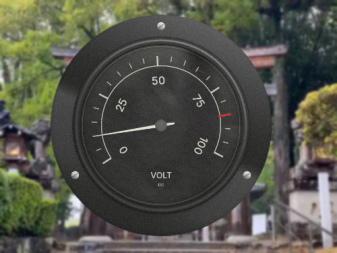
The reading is 10 V
